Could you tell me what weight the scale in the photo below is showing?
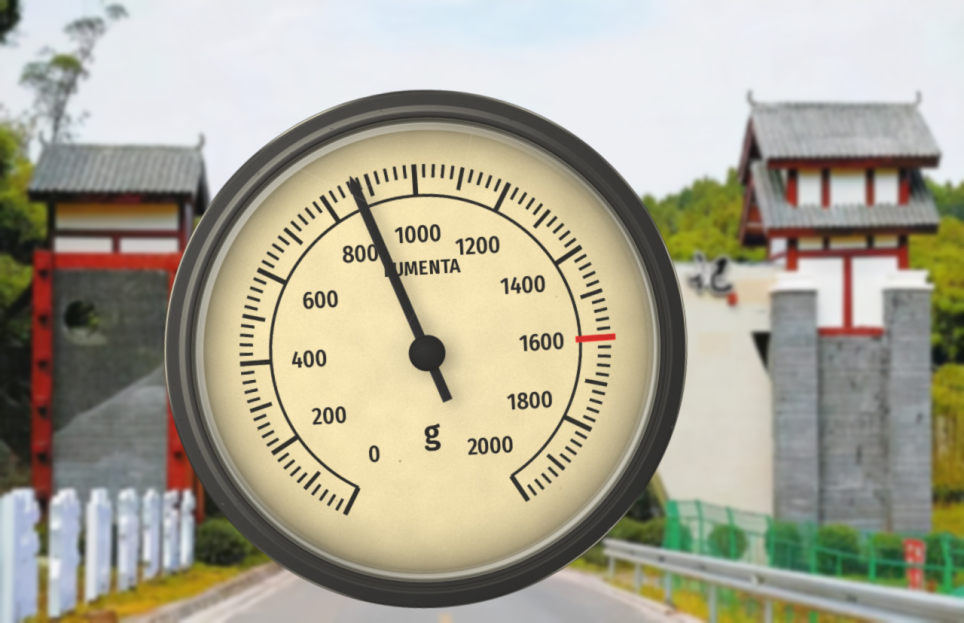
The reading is 870 g
